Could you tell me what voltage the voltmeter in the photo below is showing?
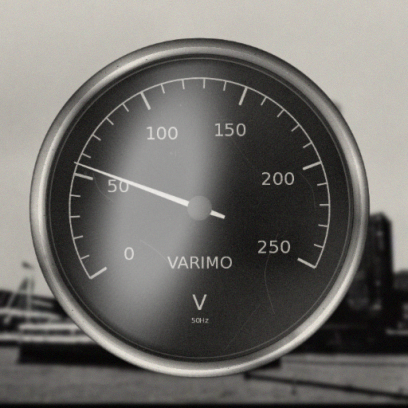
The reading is 55 V
